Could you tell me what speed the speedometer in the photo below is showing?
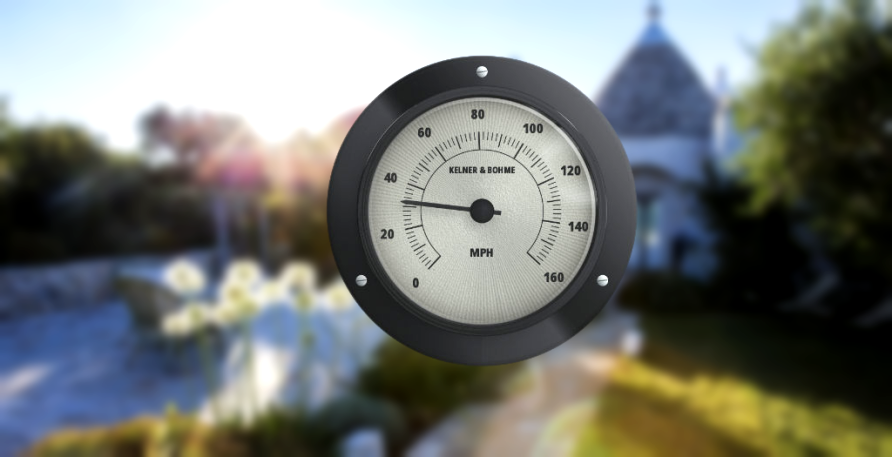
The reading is 32 mph
